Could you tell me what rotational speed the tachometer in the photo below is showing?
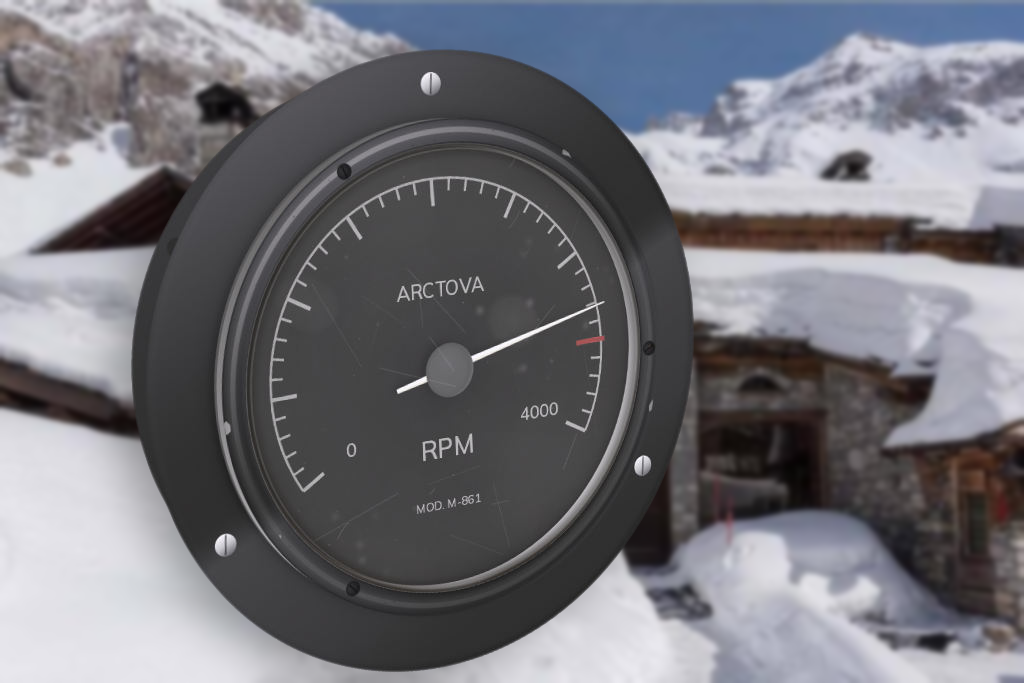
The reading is 3300 rpm
